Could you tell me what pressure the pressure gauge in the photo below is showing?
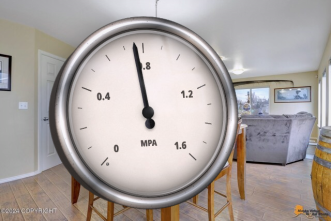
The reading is 0.75 MPa
